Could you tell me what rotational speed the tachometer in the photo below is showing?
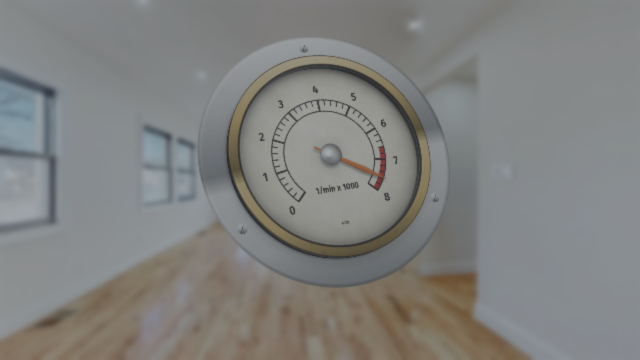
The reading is 7600 rpm
